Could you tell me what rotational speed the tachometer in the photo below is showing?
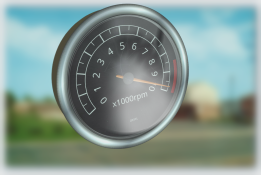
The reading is 9750 rpm
